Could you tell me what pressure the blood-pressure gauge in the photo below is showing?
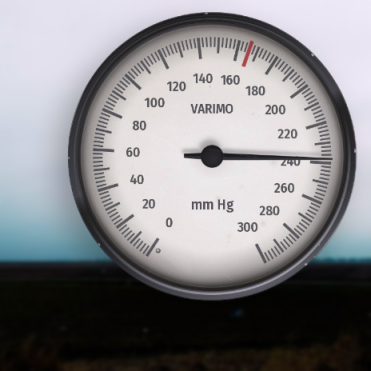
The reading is 238 mmHg
